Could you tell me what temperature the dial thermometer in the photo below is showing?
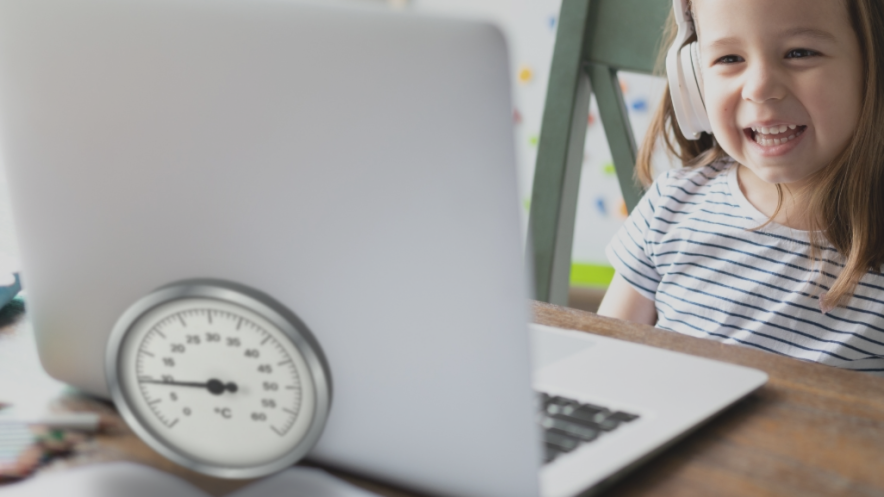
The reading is 10 °C
